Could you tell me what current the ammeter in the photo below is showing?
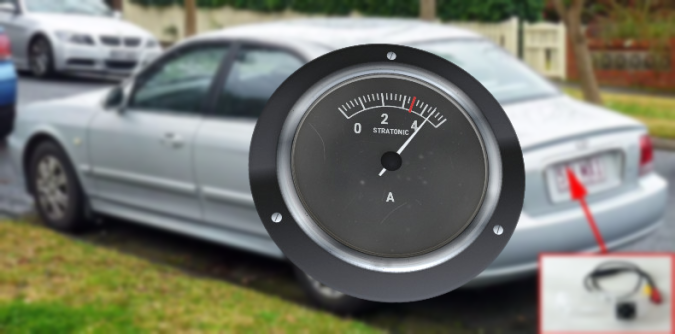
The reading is 4.4 A
